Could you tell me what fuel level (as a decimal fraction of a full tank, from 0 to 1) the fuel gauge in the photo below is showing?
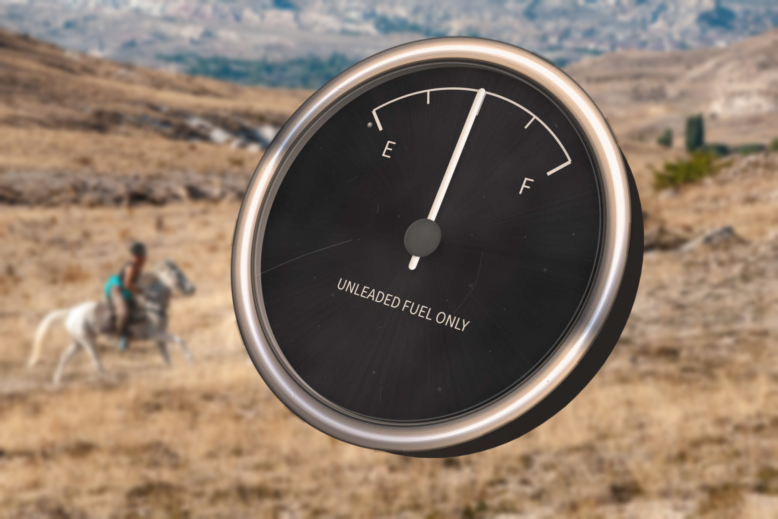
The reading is 0.5
